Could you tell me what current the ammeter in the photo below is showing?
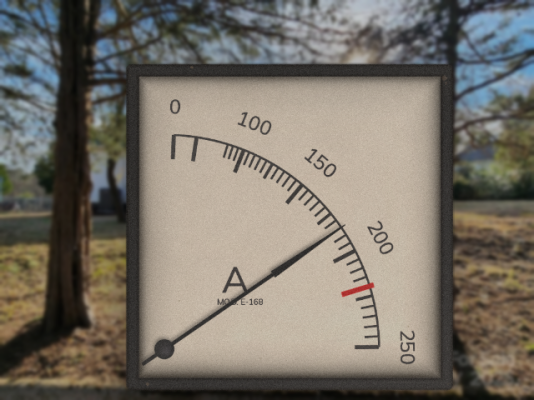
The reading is 185 A
